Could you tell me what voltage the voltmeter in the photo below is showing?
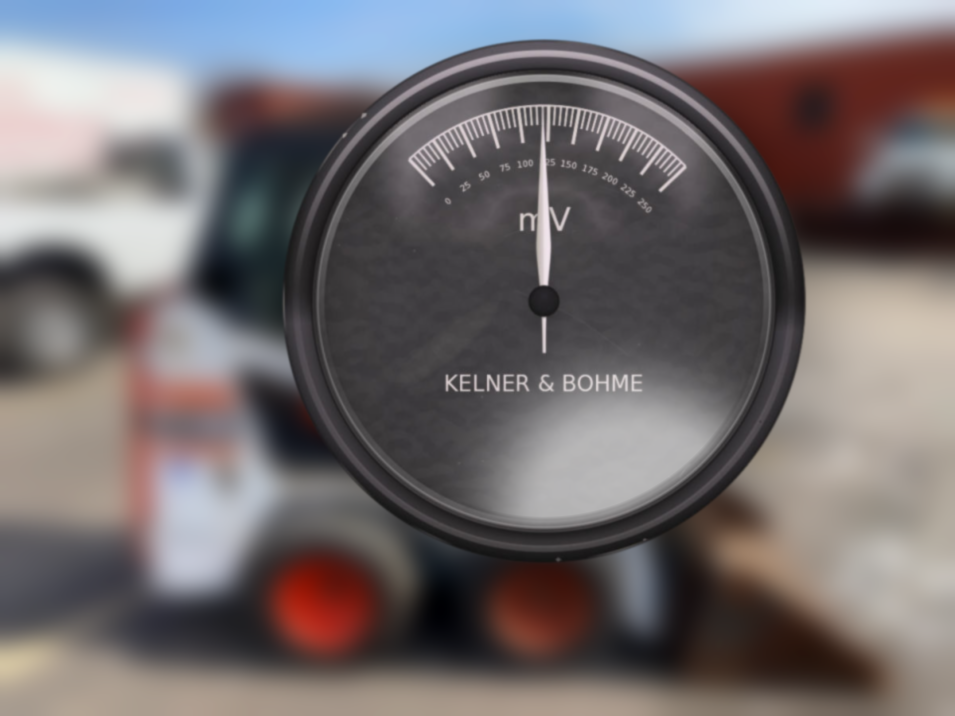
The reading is 120 mV
